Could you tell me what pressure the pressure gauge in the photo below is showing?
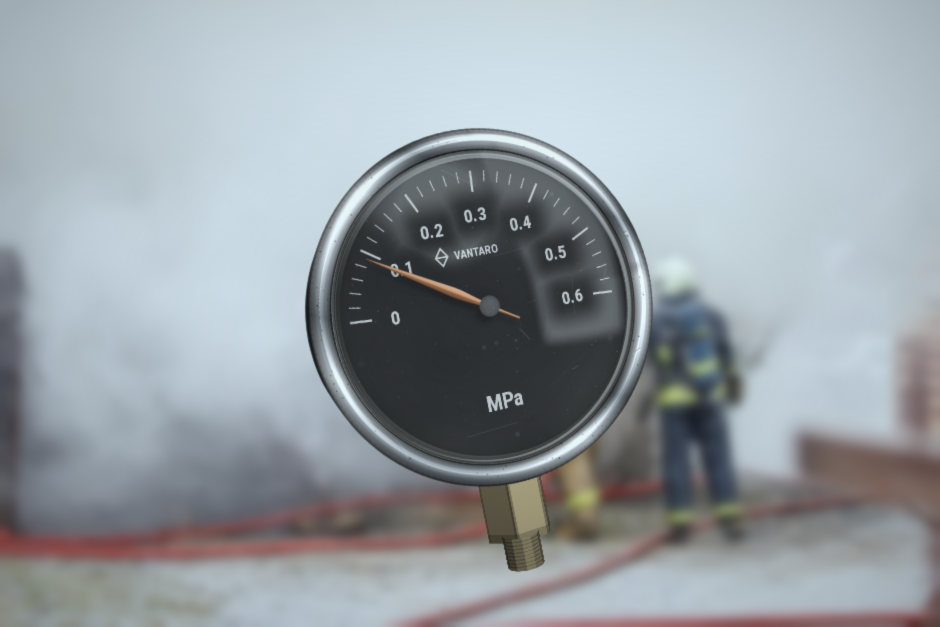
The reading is 0.09 MPa
